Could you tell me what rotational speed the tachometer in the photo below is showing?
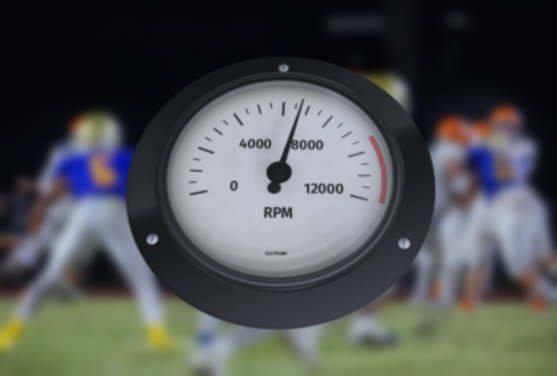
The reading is 6750 rpm
